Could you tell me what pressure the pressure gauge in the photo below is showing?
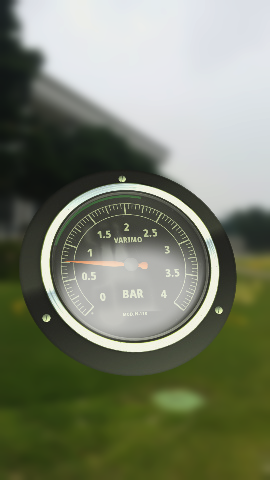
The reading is 0.75 bar
